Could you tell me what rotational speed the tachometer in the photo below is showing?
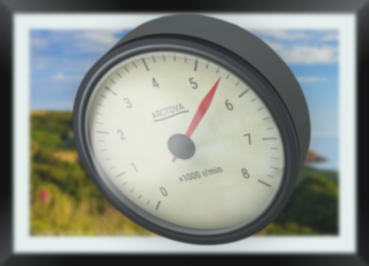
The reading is 5500 rpm
